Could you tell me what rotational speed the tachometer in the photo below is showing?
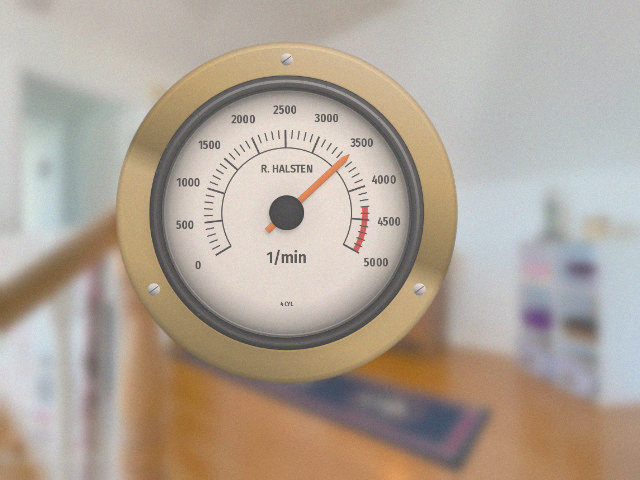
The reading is 3500 rpm
